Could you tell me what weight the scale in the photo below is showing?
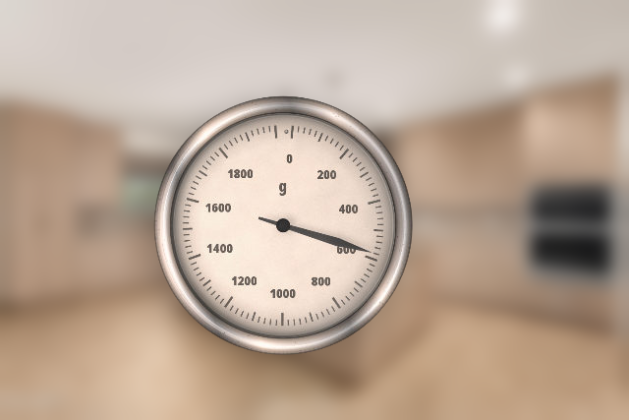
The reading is 580 g
